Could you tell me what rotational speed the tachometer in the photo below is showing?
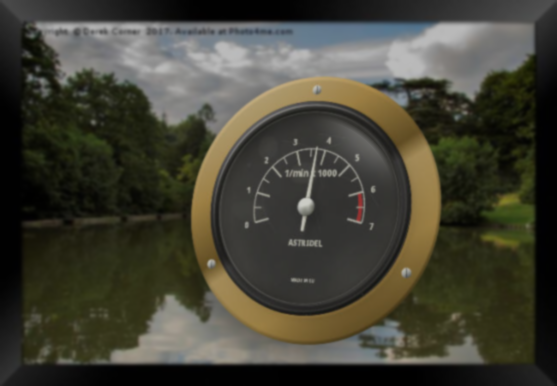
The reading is 3750 rpm
